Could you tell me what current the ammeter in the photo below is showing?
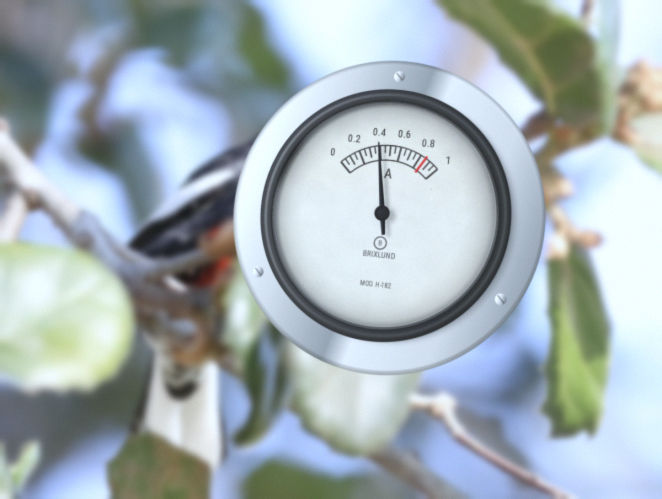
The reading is 0.4 A
